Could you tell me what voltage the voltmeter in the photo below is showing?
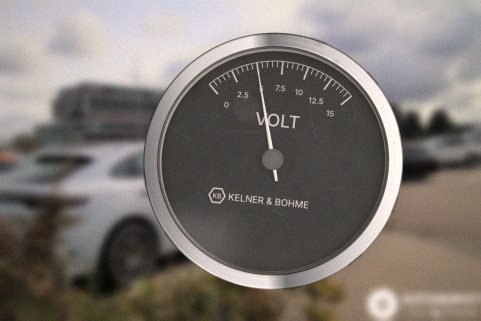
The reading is 5 V
